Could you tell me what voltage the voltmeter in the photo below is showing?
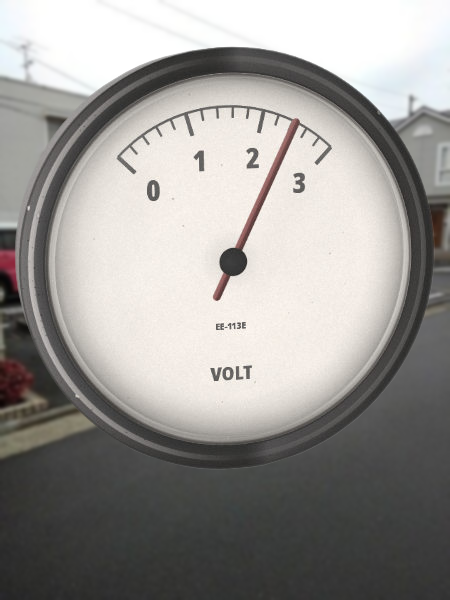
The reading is 2.4 V
